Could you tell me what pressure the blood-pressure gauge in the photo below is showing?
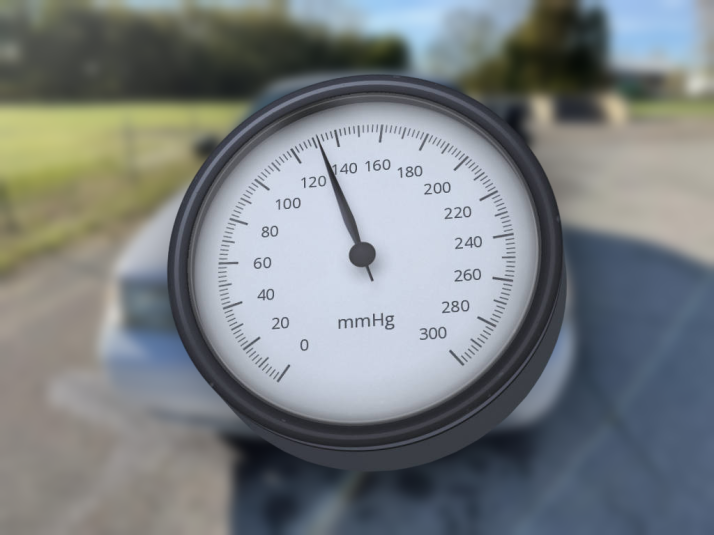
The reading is 132 mmHg
